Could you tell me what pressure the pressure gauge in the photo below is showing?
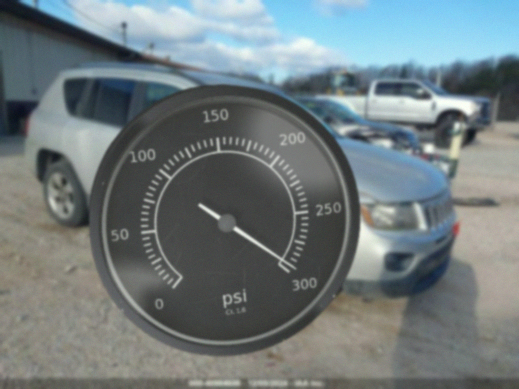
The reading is 295 psi
